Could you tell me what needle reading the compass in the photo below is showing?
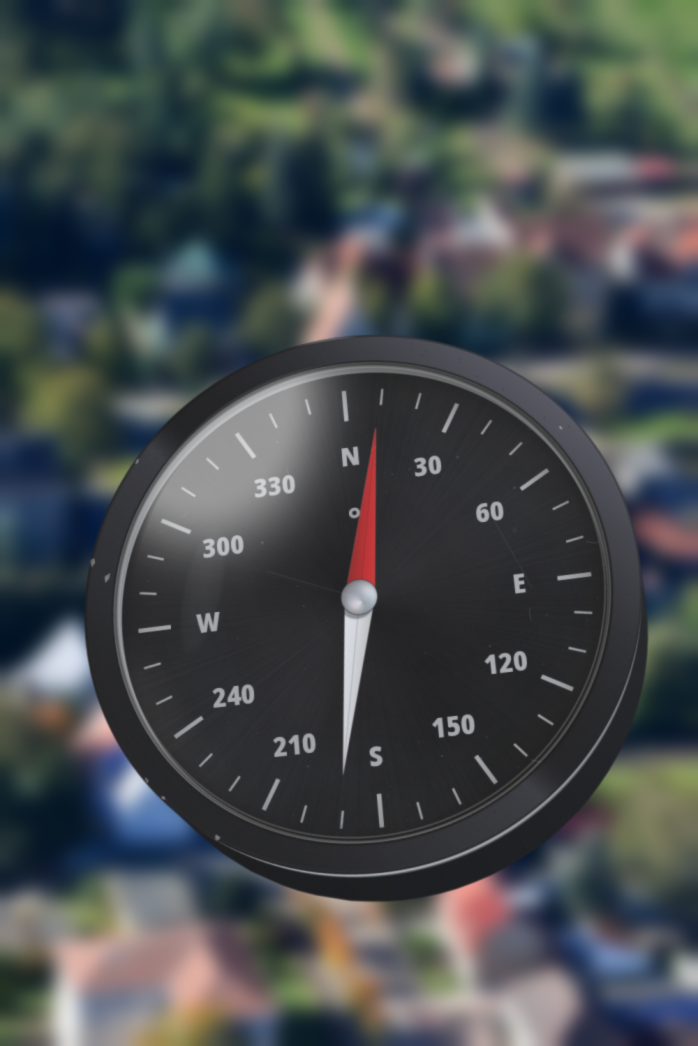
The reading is 10 °
